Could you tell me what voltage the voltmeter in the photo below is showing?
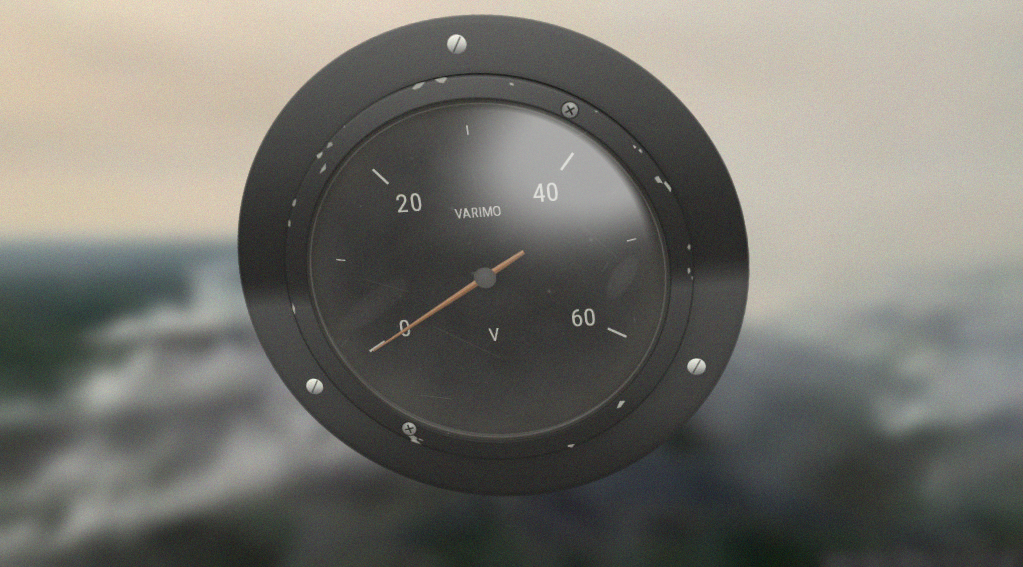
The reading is 0 V
